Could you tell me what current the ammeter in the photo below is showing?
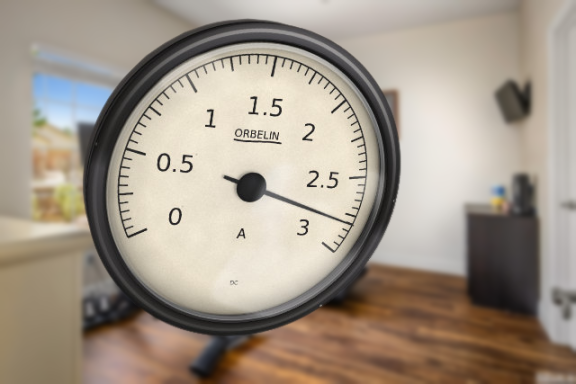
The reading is 2.8 A
